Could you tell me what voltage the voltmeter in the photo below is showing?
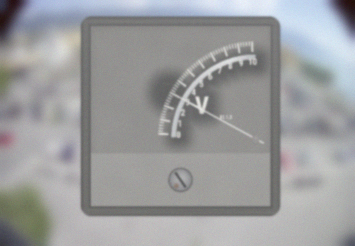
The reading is 3 V
